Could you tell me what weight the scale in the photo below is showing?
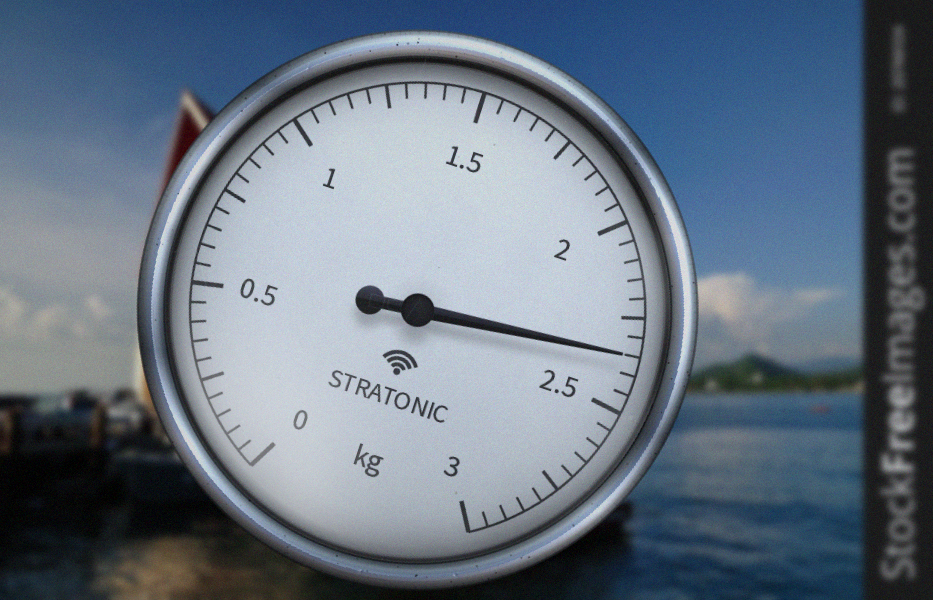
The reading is 2.35 kg
